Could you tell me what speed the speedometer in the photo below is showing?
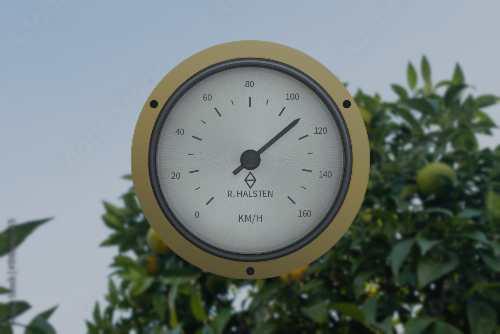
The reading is 110 km/h
